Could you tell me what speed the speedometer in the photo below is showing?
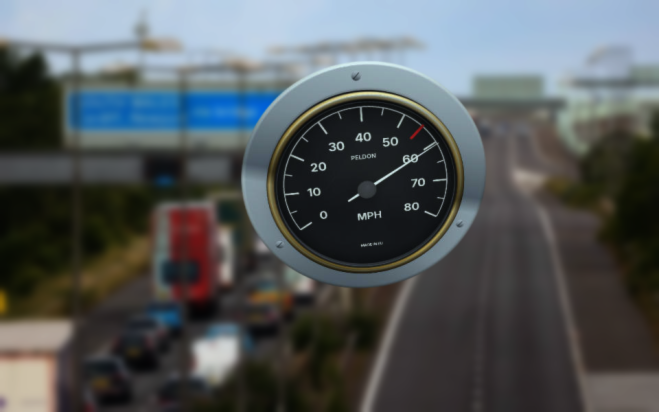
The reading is 60 mph
